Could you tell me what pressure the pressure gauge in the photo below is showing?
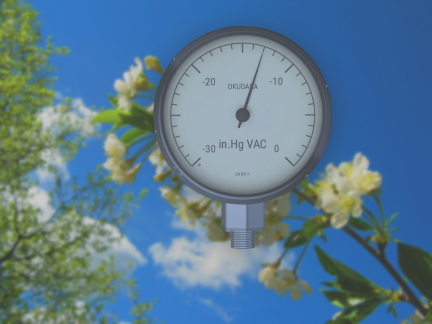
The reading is -13 inHg
